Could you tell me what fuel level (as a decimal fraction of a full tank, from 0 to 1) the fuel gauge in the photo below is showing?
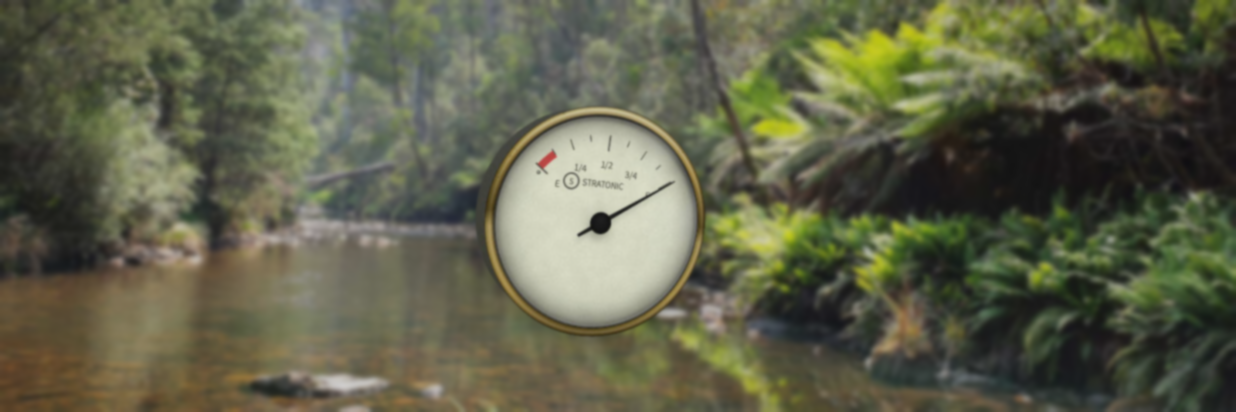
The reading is 1
